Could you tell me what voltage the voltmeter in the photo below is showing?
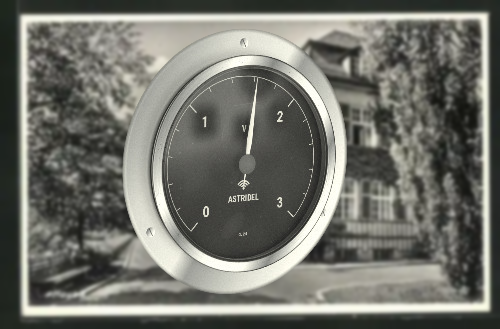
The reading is 1.6 V
